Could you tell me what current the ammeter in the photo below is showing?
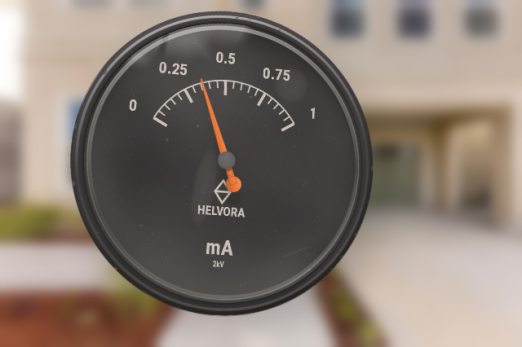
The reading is 0.35 mA
